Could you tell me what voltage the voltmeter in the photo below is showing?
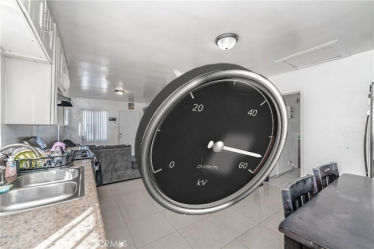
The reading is 55 kV
